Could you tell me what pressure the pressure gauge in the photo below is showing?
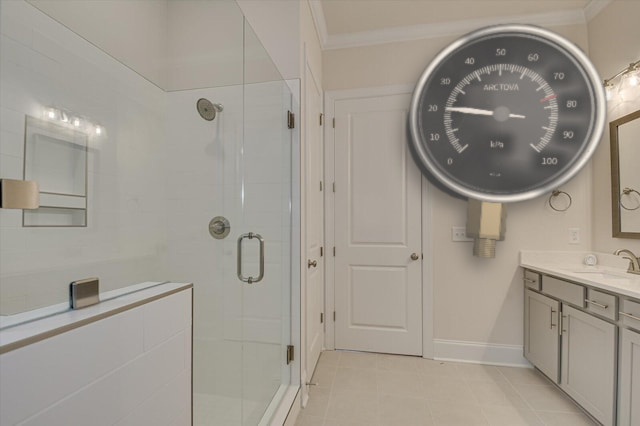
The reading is 20 kPa
